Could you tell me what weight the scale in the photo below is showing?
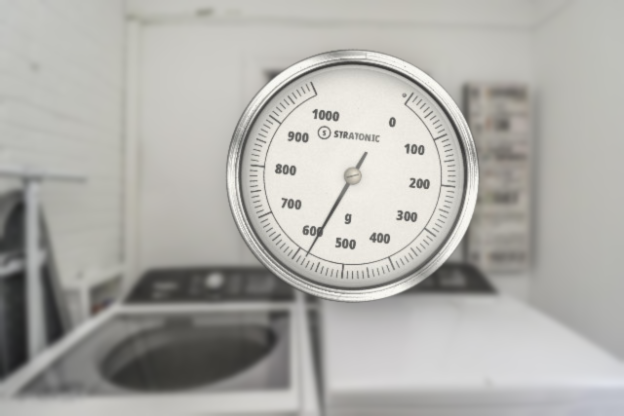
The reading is 580 g
